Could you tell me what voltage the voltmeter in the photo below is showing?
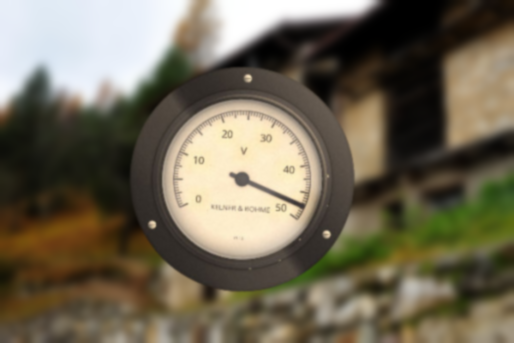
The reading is 47.5 V
